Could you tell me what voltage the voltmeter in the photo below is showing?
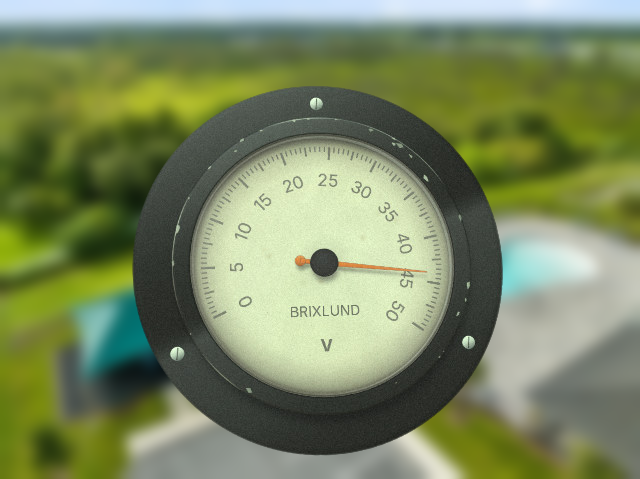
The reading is 44 V
